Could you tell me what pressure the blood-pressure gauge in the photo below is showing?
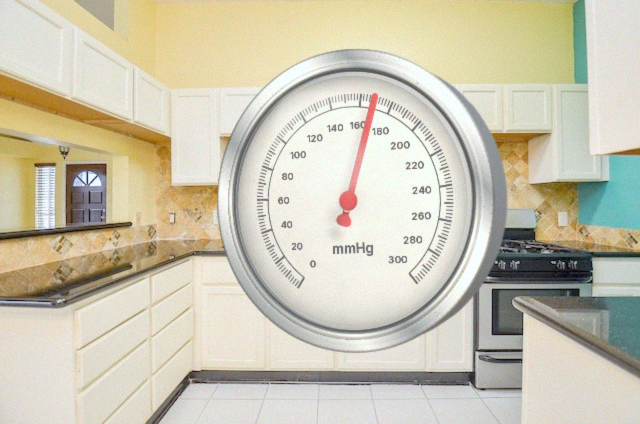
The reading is 170 mmHg
